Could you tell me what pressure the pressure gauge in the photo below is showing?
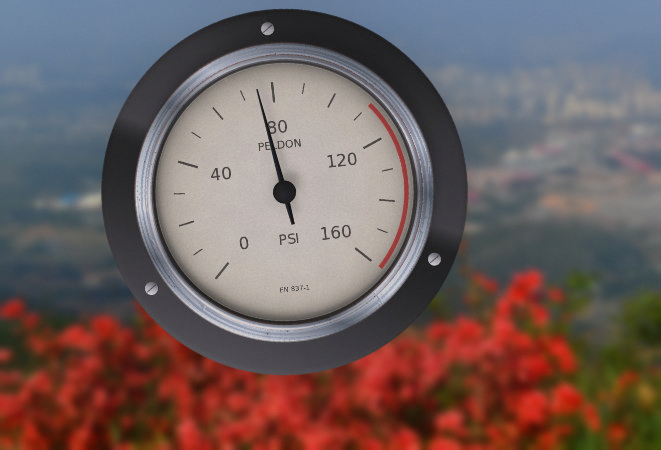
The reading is 75 psi
